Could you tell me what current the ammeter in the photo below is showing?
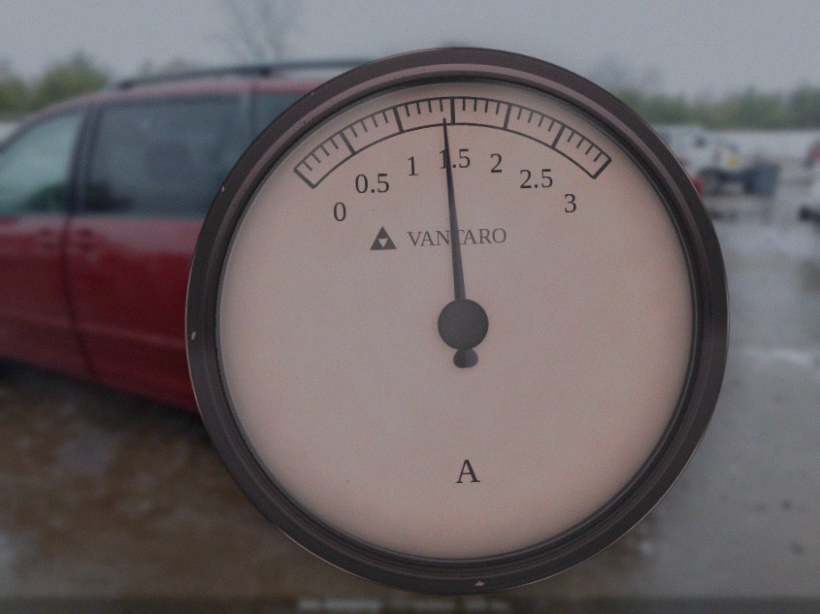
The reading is 1.4 A
